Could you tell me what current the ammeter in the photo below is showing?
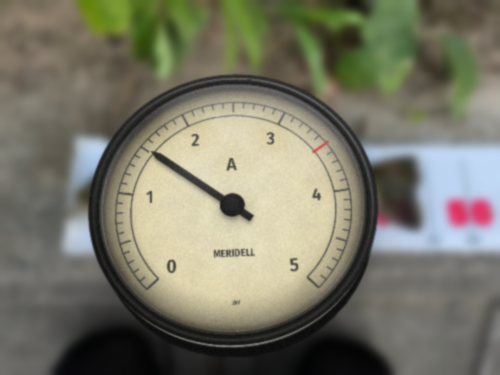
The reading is 1.5 A
